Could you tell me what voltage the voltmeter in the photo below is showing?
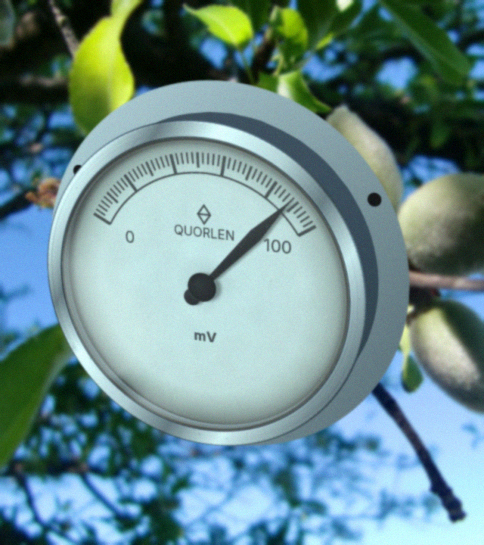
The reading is 88 mV
